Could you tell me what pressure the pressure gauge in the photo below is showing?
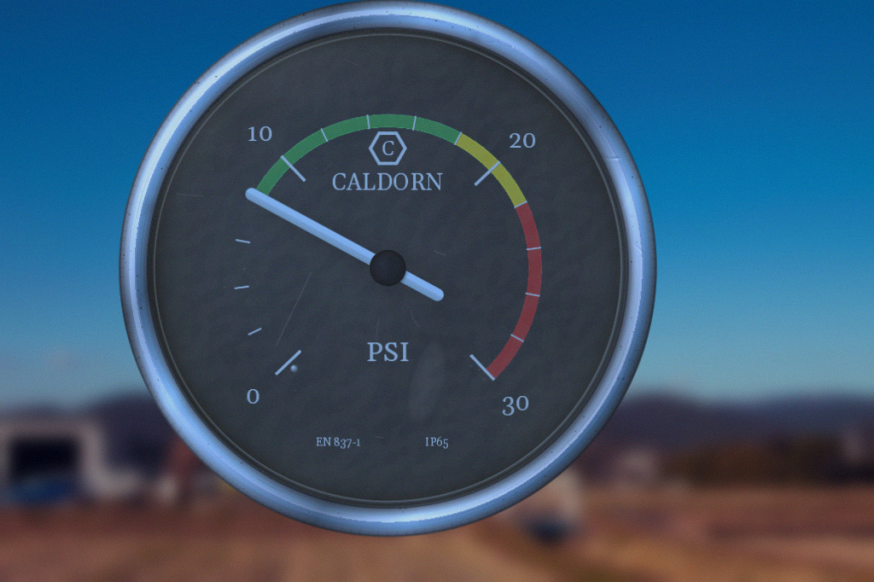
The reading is 8 psi
